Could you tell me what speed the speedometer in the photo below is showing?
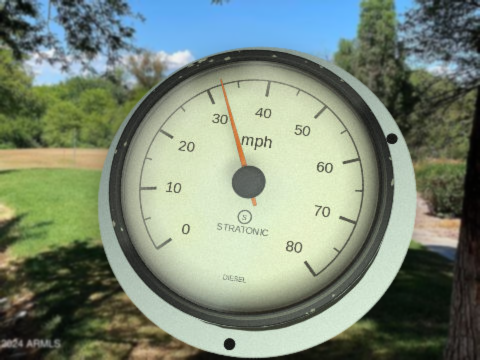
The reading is 32.5 mph
